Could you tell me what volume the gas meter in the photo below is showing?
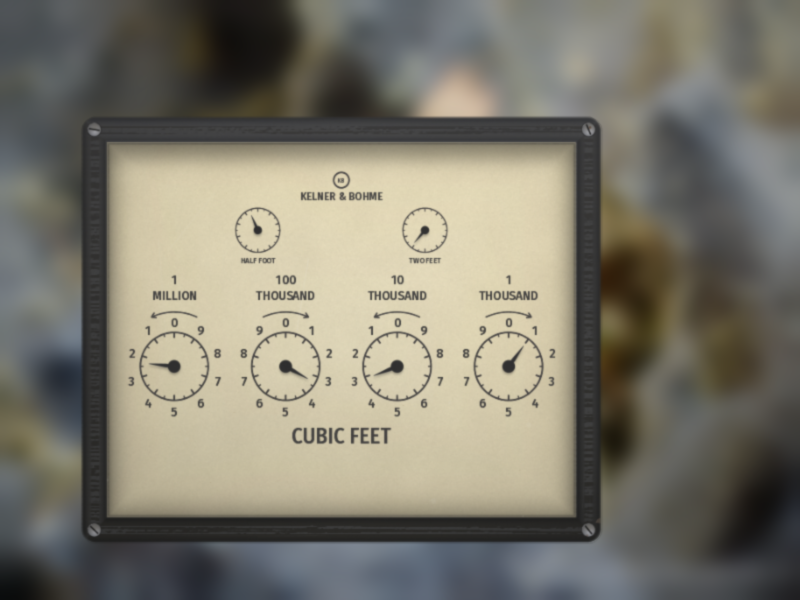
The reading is 233100 ft³
